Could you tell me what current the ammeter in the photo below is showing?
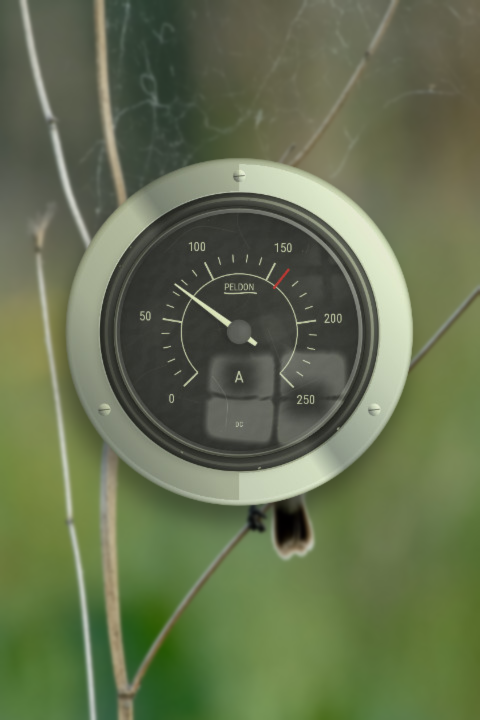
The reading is 75 A
